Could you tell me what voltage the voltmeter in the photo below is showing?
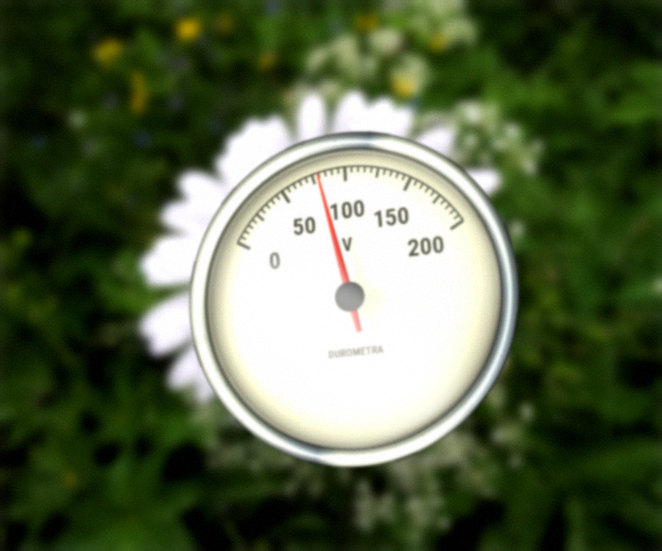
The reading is 80 V
